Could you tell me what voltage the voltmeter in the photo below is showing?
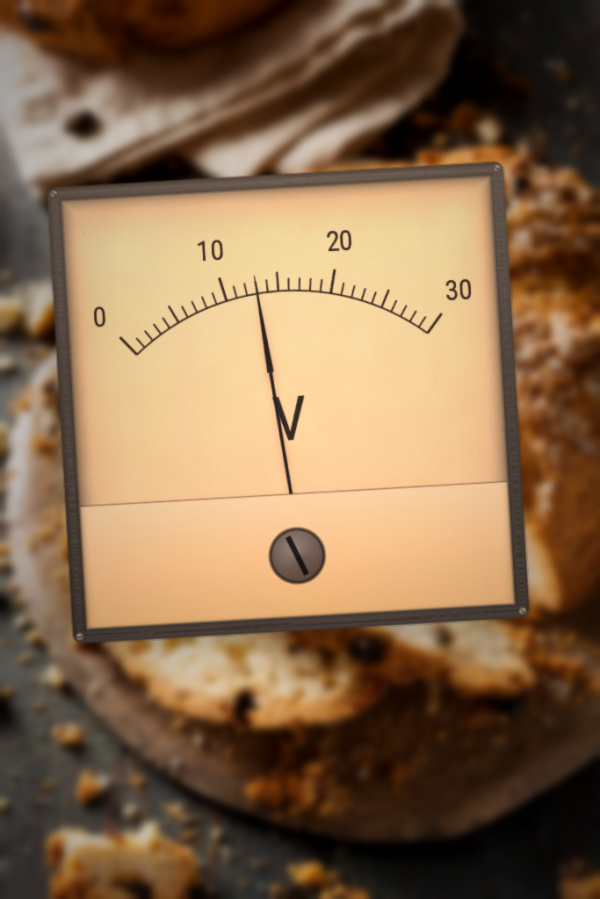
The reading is 13 V
